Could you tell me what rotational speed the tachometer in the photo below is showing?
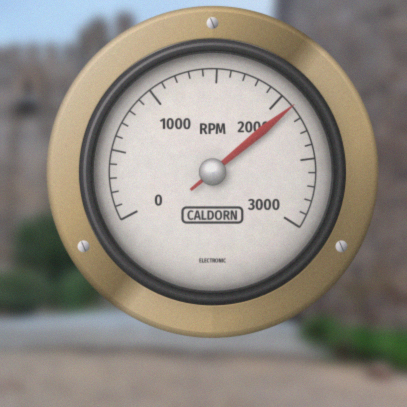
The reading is 2100 rpm
